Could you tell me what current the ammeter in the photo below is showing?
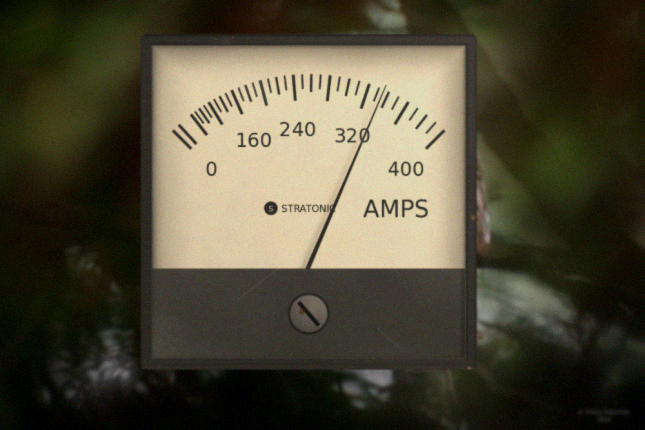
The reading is 335 A
